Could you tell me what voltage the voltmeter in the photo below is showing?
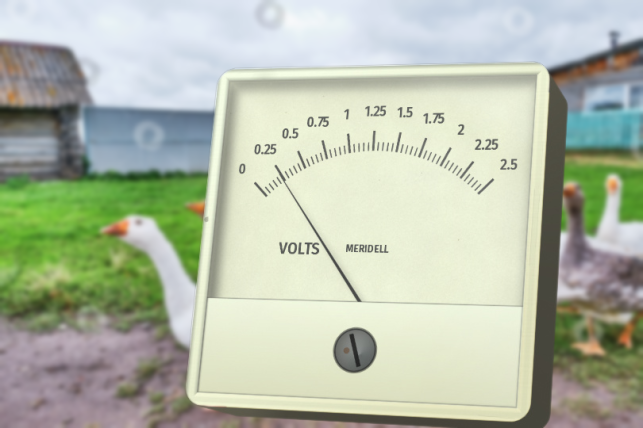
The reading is 0.25 V
